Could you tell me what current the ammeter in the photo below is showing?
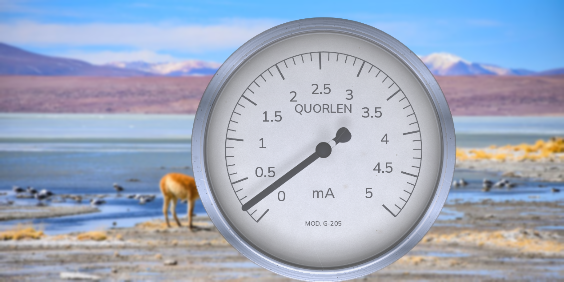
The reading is 0.2 mA
